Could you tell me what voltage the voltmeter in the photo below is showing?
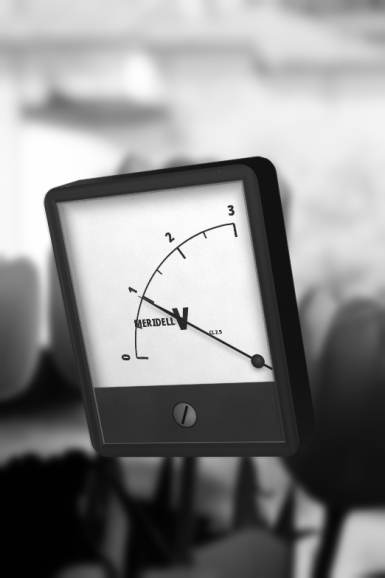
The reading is 1 V
